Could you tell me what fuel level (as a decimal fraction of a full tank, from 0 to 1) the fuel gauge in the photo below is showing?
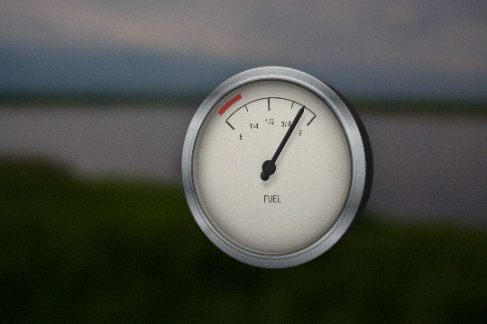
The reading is 0.875
